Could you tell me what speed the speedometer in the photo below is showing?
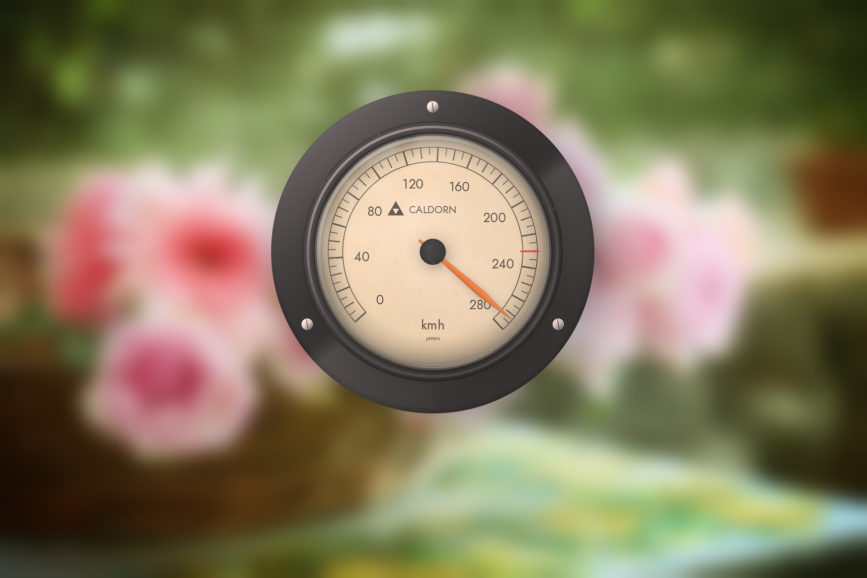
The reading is 272.5 km/h
